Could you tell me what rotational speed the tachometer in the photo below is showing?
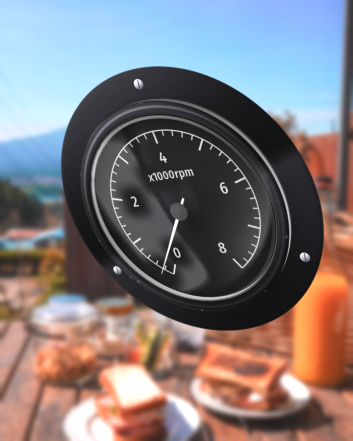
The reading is 200 rpm
